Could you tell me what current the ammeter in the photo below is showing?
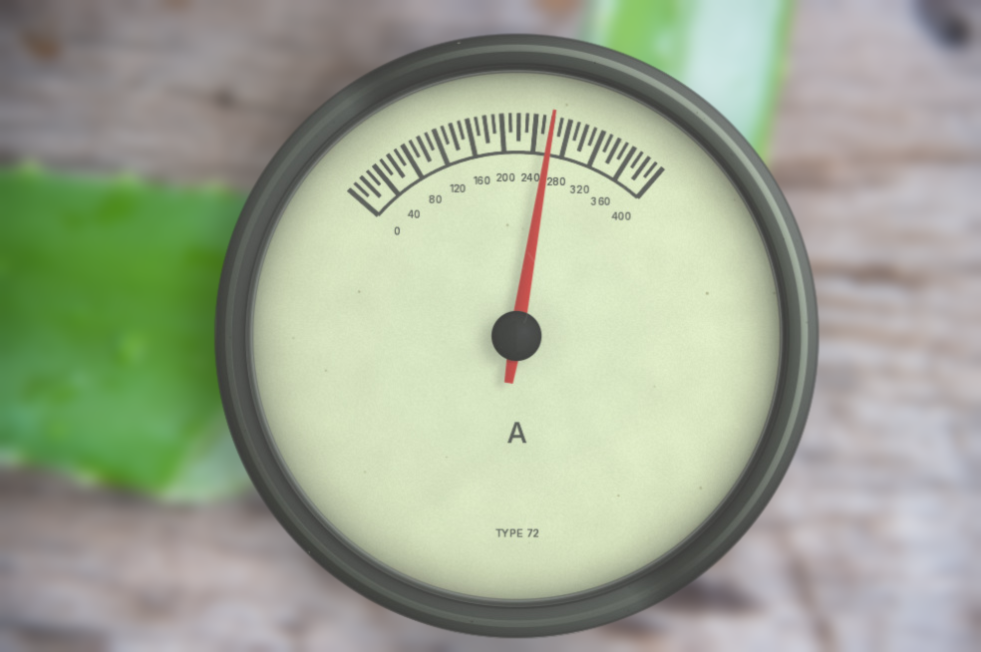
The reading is 260 A
